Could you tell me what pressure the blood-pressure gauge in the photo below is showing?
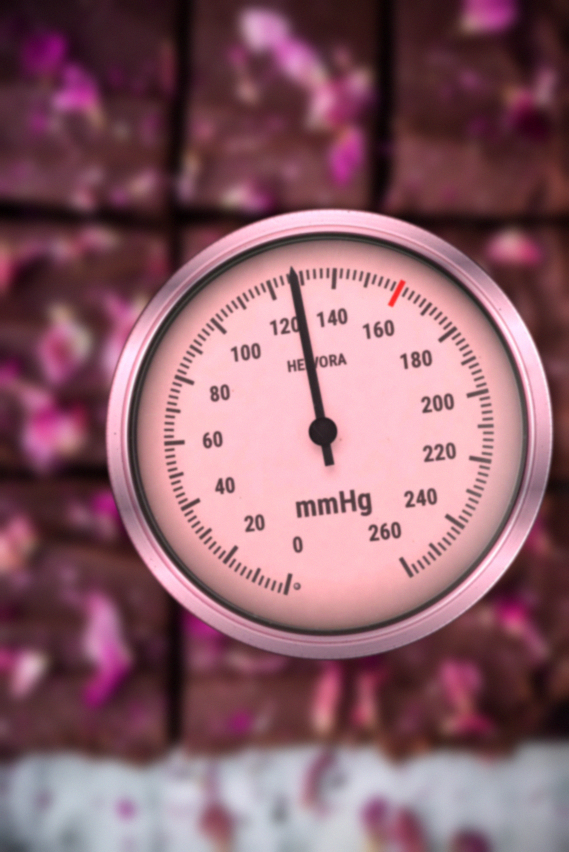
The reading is 128 mmHg
